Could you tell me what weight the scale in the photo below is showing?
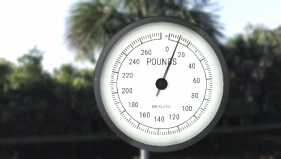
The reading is 10 lb
